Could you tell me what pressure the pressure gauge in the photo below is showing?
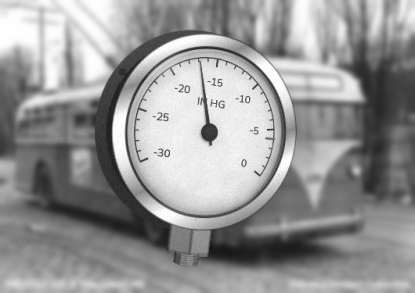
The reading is -17 inHg
